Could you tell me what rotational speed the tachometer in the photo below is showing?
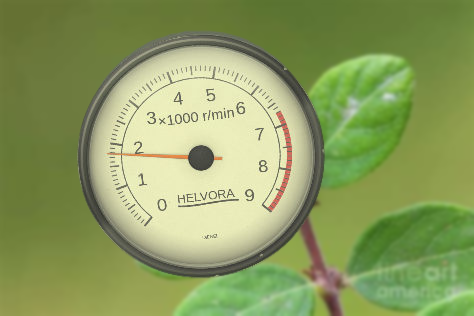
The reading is 1800 rpm
